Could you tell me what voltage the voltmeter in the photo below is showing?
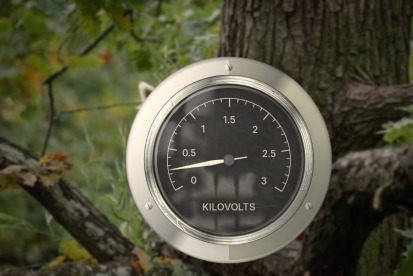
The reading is 0.25 kV
